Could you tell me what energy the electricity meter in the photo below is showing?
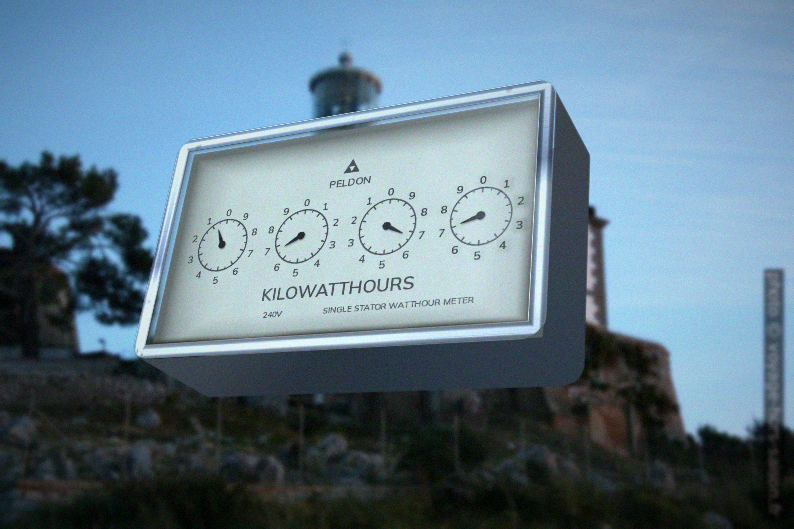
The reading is 667 kWh
